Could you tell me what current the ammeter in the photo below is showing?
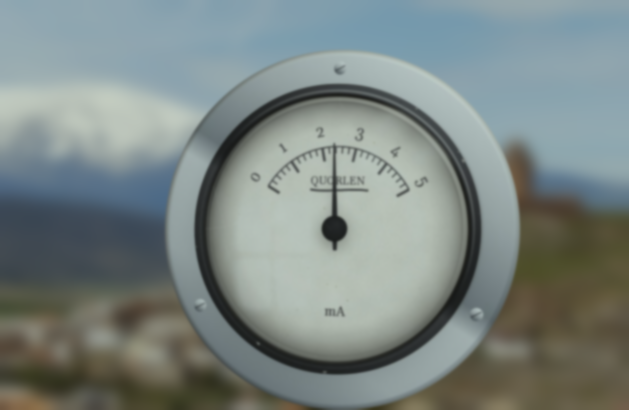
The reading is 2.4 mA
